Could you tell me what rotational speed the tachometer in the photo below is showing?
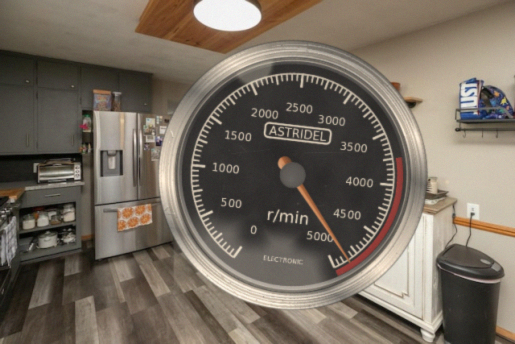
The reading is 4850 rpm
